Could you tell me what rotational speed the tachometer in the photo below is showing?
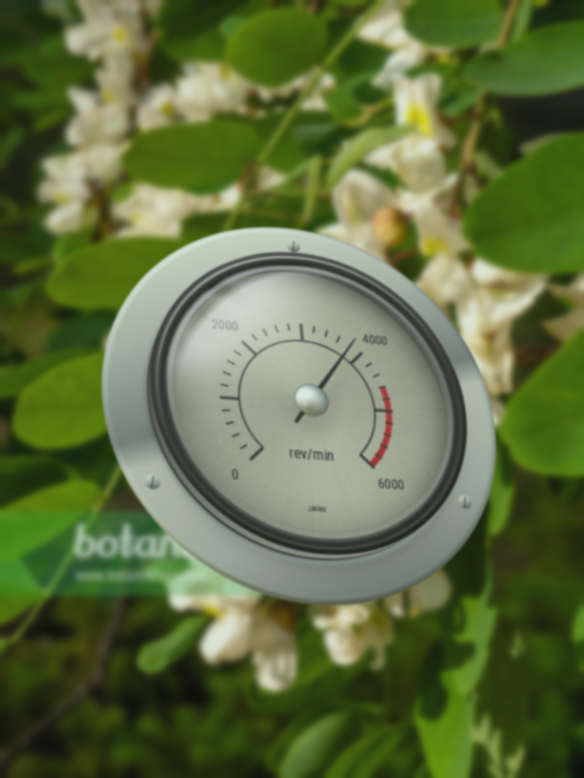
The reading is 3800 rpm
